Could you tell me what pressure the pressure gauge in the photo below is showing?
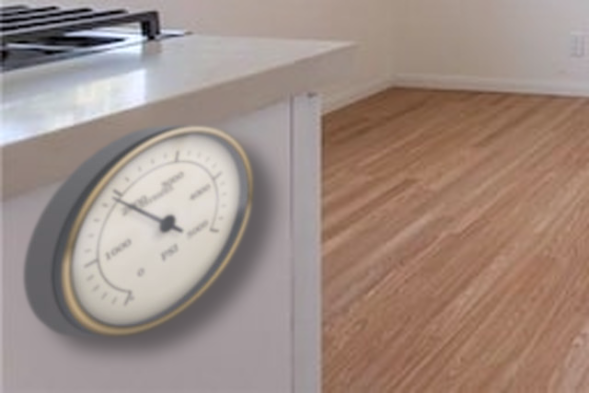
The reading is 1900 psi
